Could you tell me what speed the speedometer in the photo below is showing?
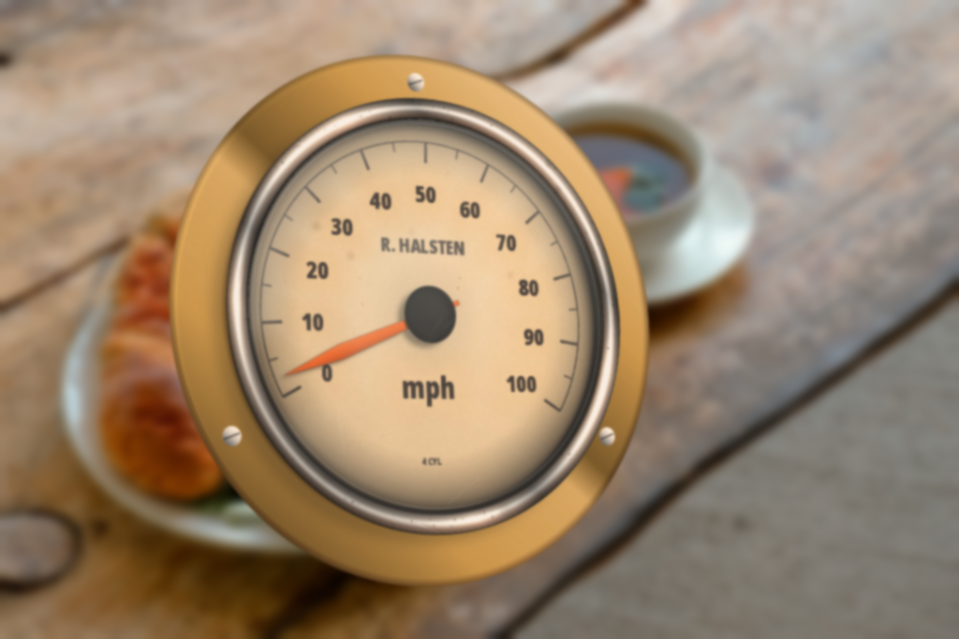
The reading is 2.5 mph
